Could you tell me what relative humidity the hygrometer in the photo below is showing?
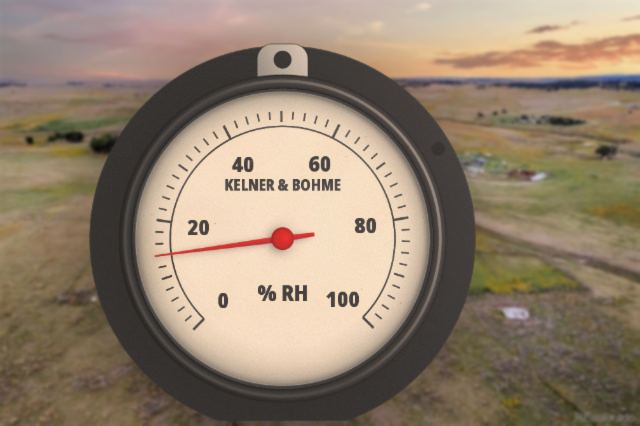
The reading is 14 %
